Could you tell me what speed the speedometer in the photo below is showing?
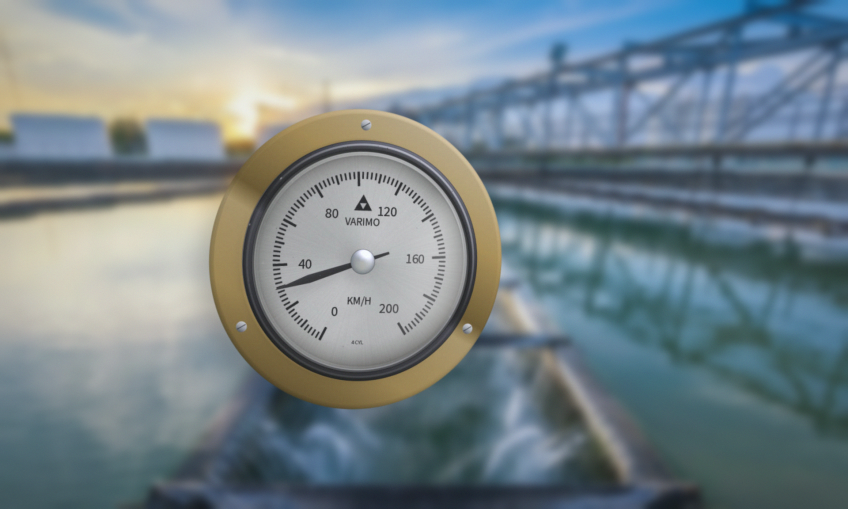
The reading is 30 km/h
